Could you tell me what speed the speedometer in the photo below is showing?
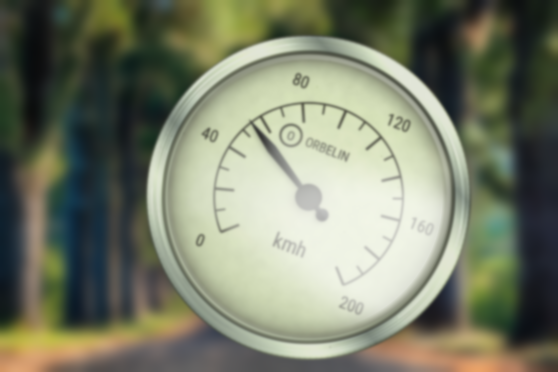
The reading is 55 km/h
